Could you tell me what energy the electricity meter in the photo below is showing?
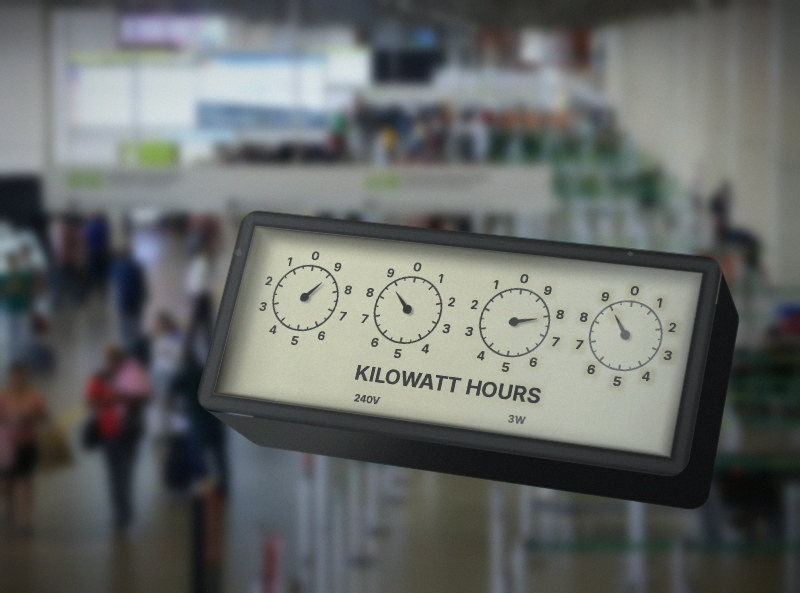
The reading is 8879 kWh
